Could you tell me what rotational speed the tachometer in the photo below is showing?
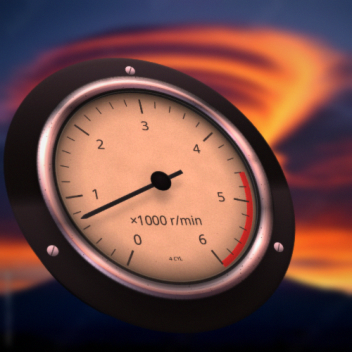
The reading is 700 rpm
